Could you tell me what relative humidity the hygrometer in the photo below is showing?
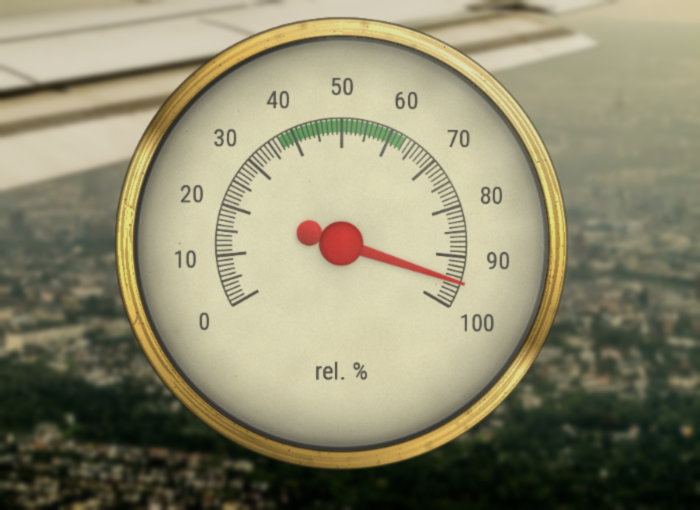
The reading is 95 %
